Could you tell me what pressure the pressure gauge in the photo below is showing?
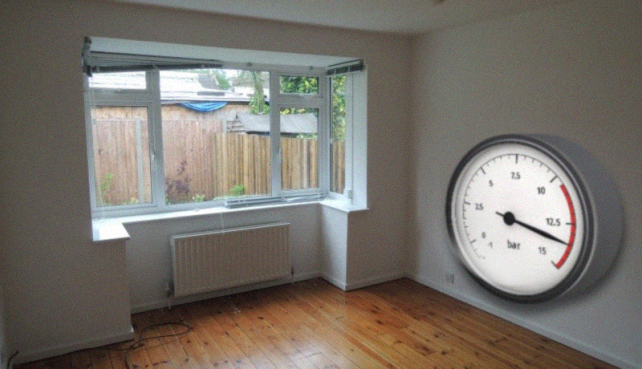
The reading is 13.5 bar
